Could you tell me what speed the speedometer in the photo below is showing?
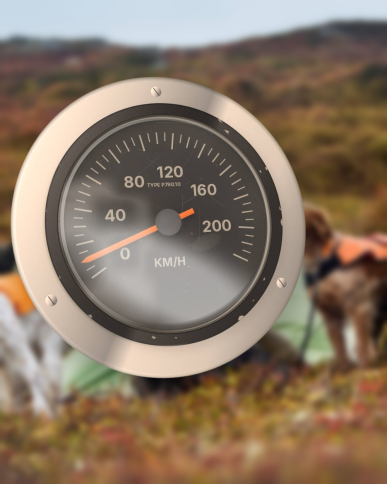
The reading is 10 km/h
